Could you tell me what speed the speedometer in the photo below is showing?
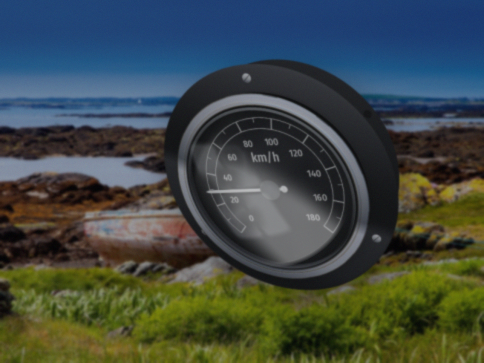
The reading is 30 km/h
